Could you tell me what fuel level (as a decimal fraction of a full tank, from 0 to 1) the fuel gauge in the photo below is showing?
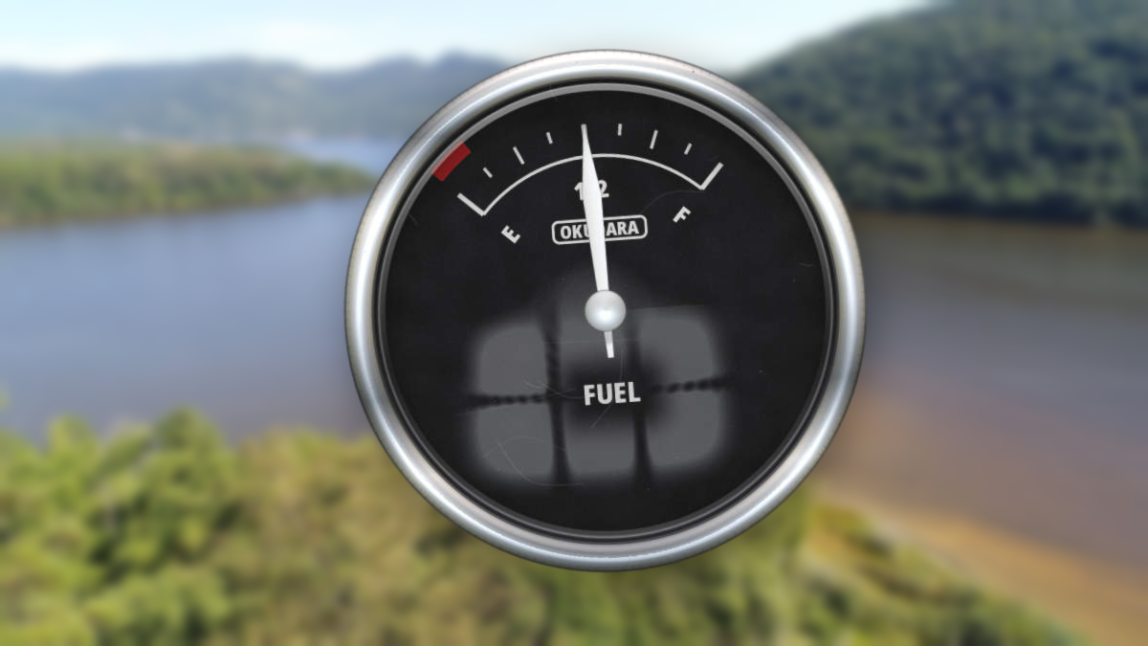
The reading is 0.5
